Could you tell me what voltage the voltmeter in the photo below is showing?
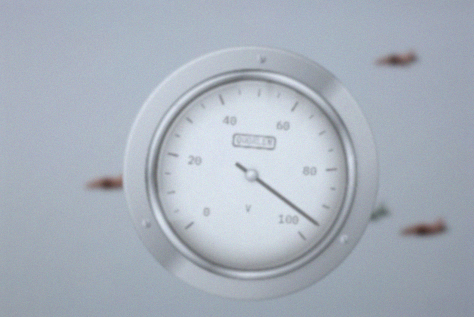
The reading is 95 V
